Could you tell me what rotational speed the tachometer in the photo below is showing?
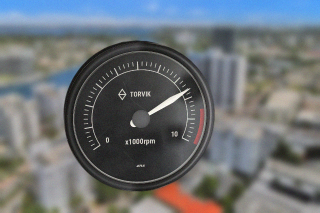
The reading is 7600 rpm
